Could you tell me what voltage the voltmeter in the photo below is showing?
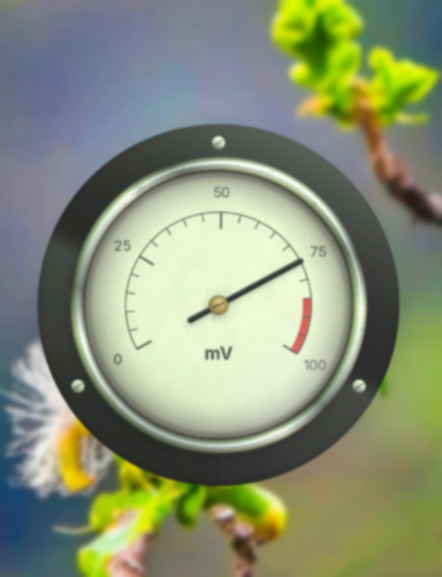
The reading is 75 mV
